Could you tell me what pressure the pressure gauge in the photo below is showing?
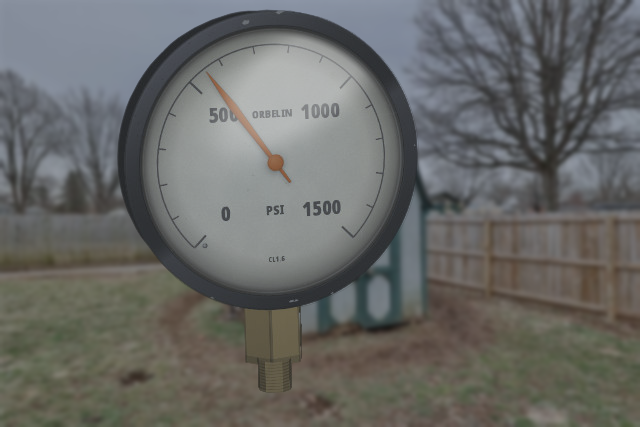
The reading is 550 psi
